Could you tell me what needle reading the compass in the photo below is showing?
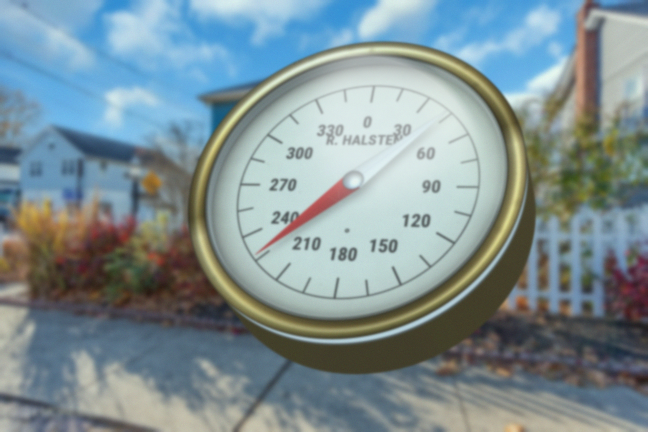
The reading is 225 °
